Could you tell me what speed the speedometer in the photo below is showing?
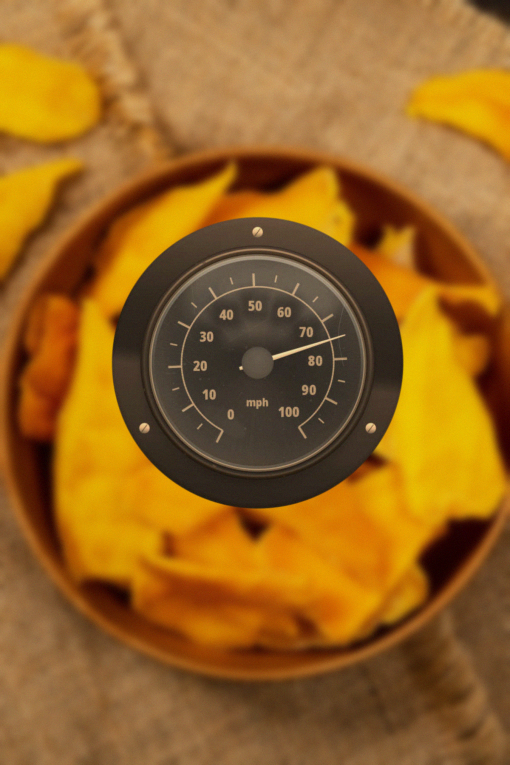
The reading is 75 mph
